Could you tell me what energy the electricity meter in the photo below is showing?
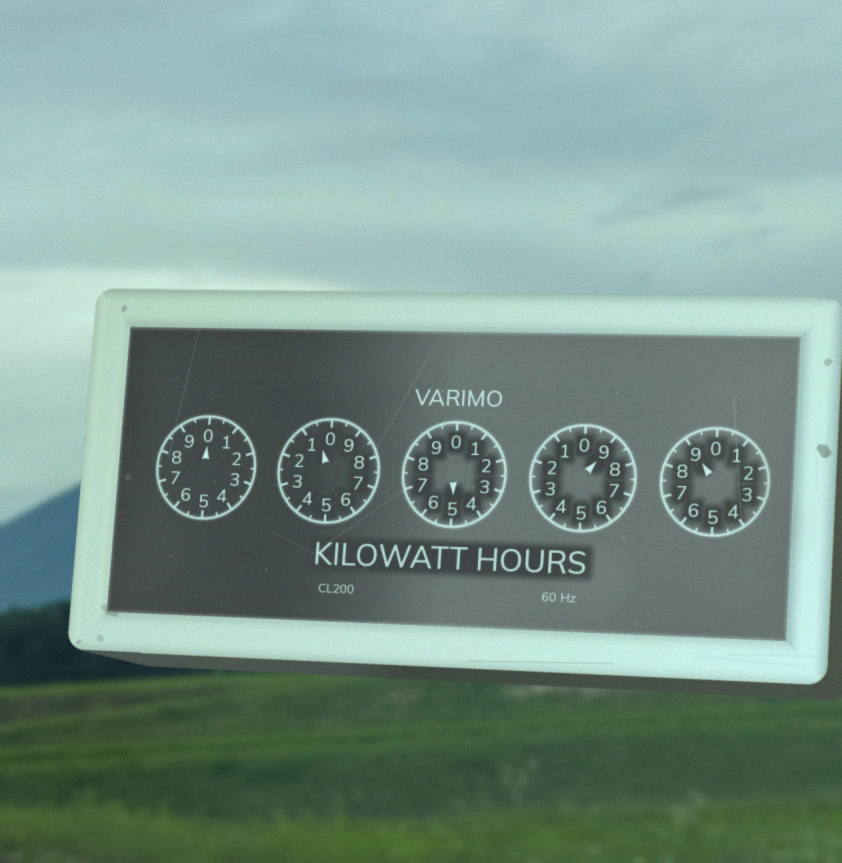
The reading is 489 kWh
